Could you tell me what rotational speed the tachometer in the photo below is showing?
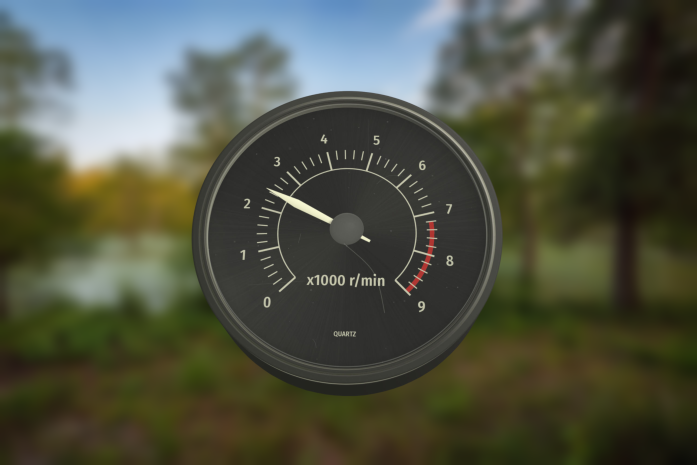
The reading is 2400 rpm
